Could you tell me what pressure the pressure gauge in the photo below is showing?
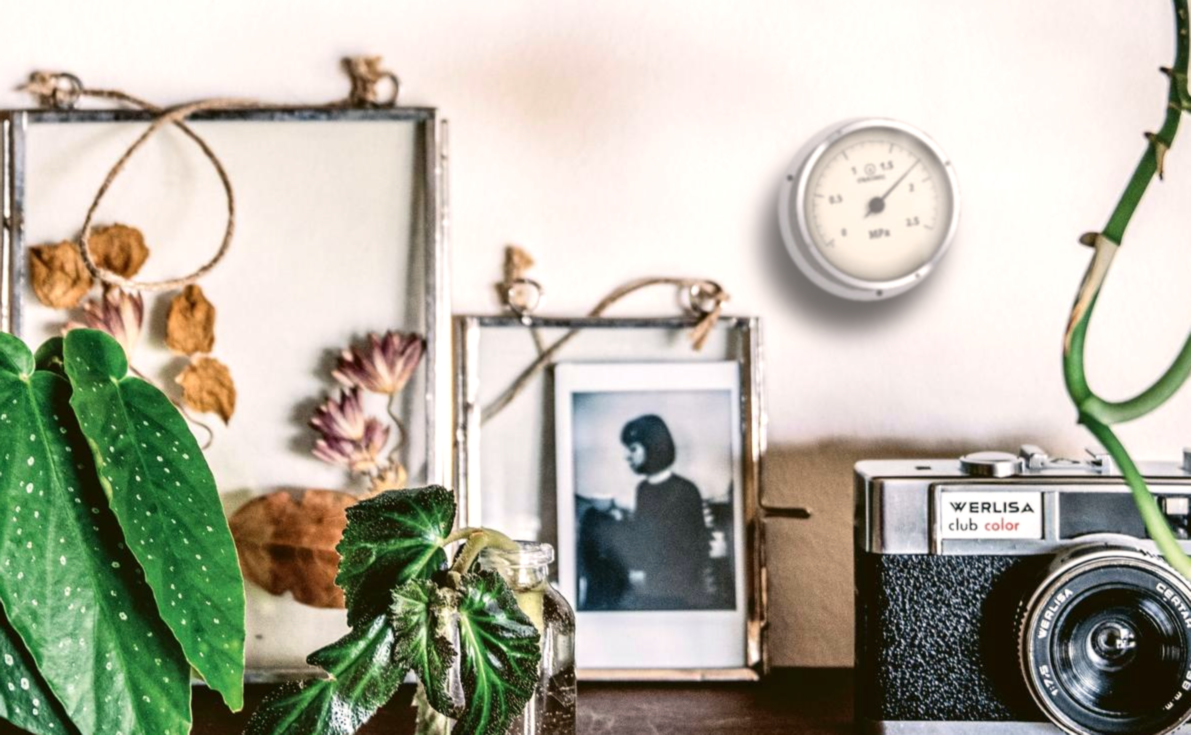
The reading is 1.8 MPa
